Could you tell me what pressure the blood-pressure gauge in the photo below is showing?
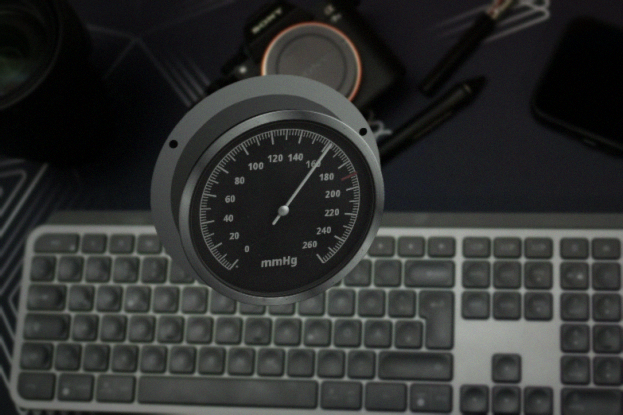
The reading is 160 mmHg
